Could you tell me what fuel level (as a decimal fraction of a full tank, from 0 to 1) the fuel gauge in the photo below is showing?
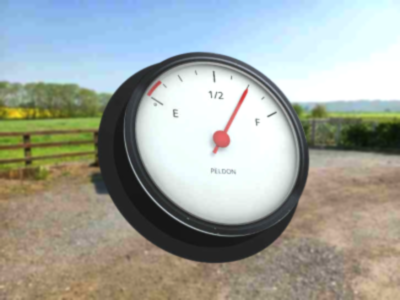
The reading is 0.75
